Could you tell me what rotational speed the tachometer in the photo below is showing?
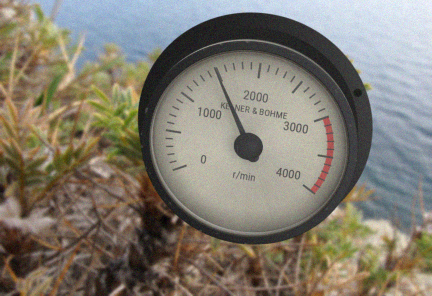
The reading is 1500 rpm
